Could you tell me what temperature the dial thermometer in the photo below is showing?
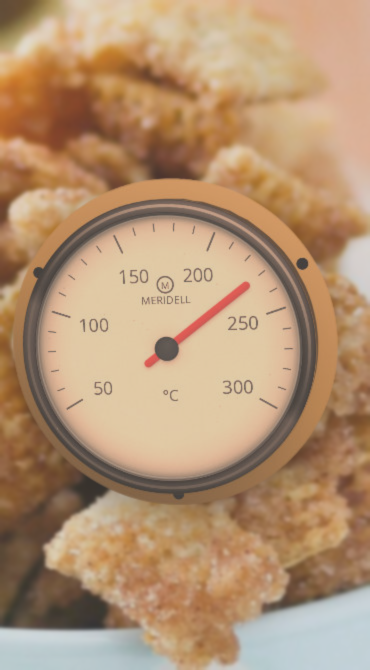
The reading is 230 °C
